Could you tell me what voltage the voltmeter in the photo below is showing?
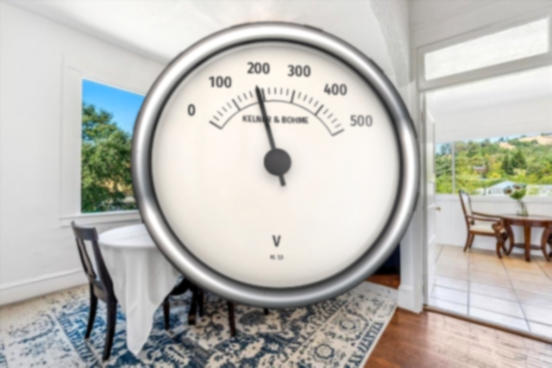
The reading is 180 V
